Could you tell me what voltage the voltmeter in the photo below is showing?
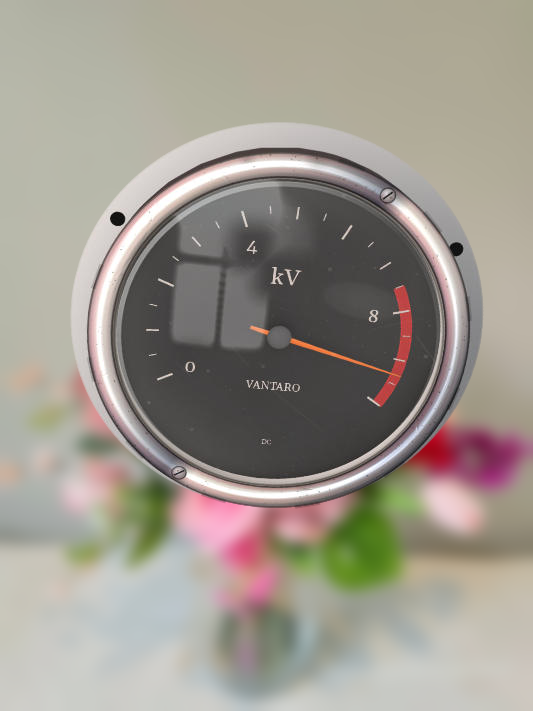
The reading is 9.25 kV
